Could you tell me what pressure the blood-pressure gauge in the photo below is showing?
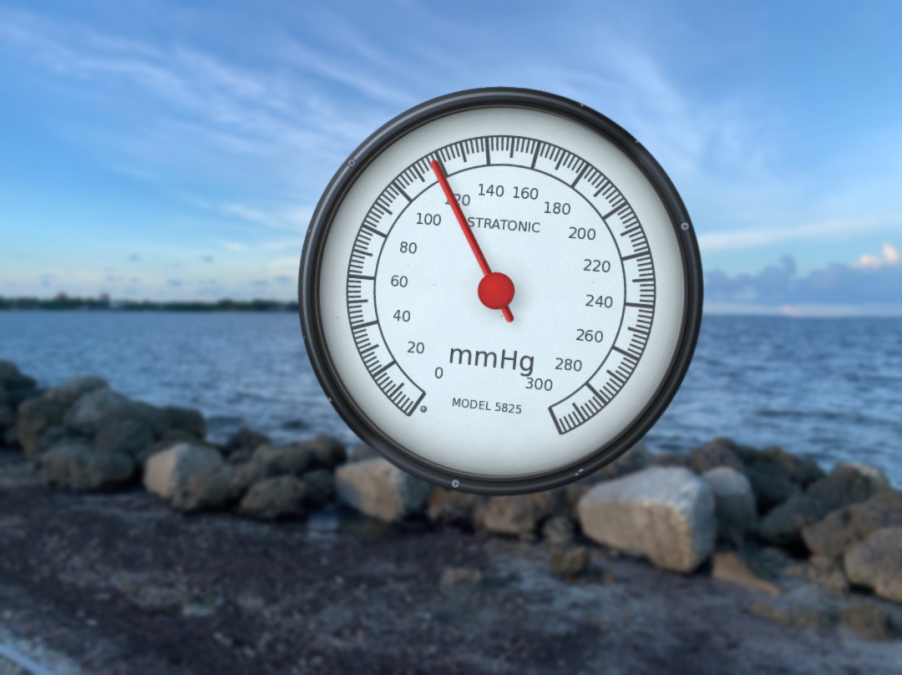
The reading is 118 mmHg
